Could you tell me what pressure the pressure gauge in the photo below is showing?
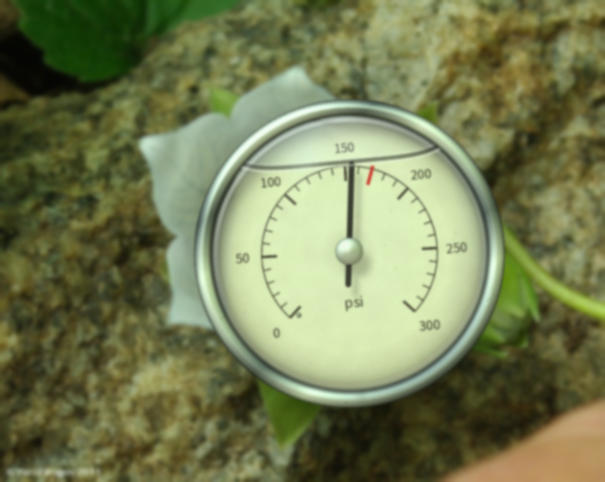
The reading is 155 psi
